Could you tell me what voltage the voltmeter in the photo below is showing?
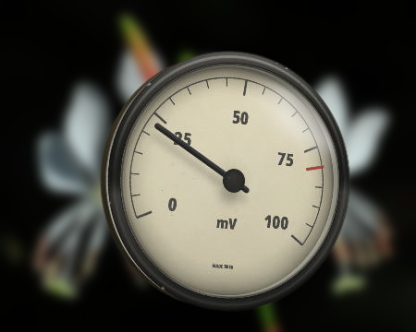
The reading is 22.5 mV
